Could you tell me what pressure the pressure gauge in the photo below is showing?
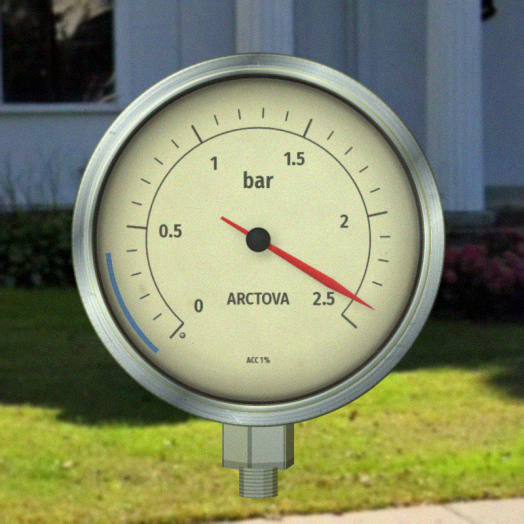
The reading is 2.4 bar
